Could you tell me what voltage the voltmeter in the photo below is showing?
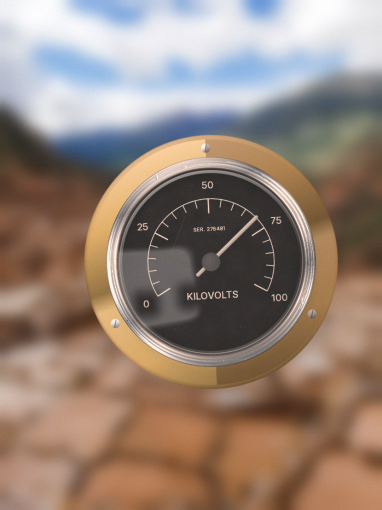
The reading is 70 kV
